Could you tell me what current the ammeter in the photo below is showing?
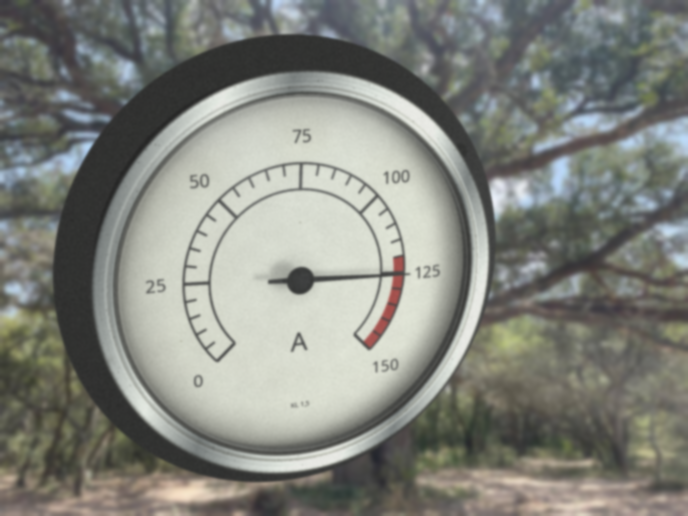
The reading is 125 A
